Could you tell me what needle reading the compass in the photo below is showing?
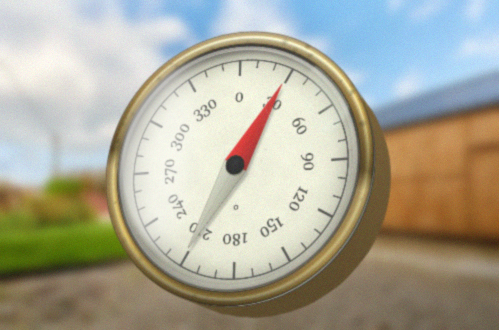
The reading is 30 °
